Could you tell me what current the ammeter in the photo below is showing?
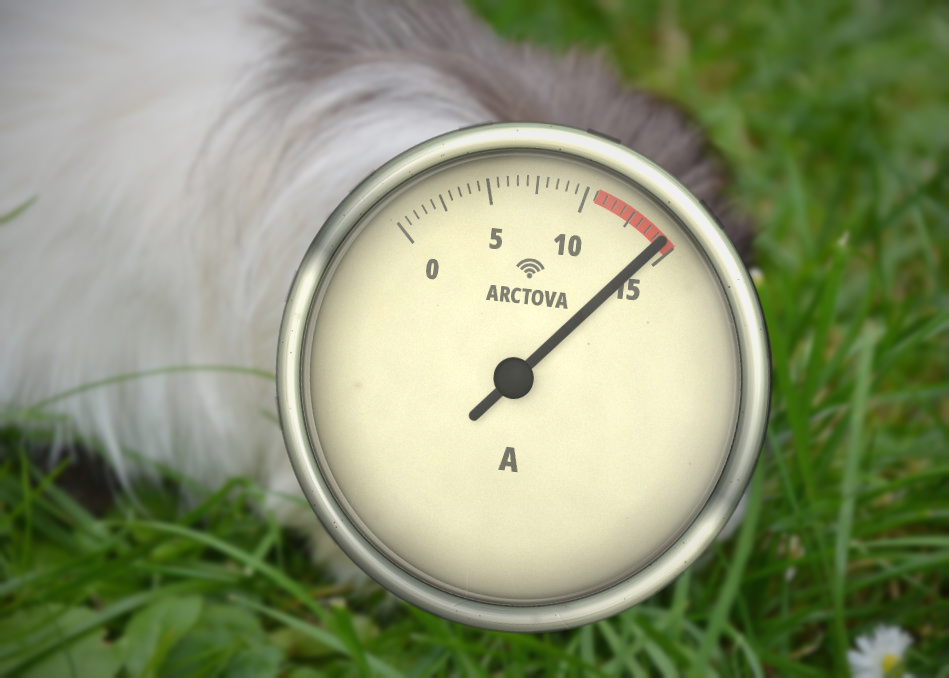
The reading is 14.5 A
